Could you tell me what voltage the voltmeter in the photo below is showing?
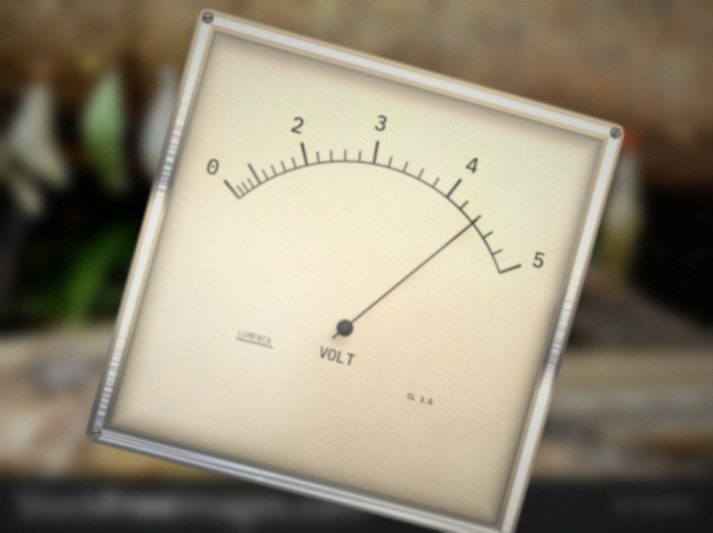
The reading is 4.4 V
